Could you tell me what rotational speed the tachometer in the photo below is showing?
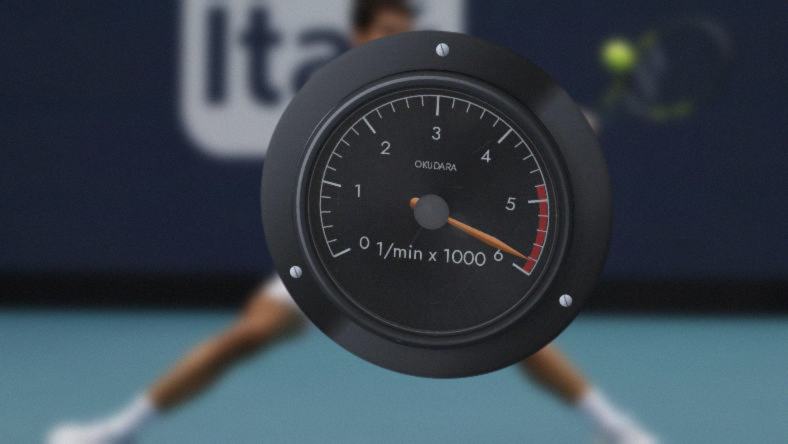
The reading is 5800 rpm
